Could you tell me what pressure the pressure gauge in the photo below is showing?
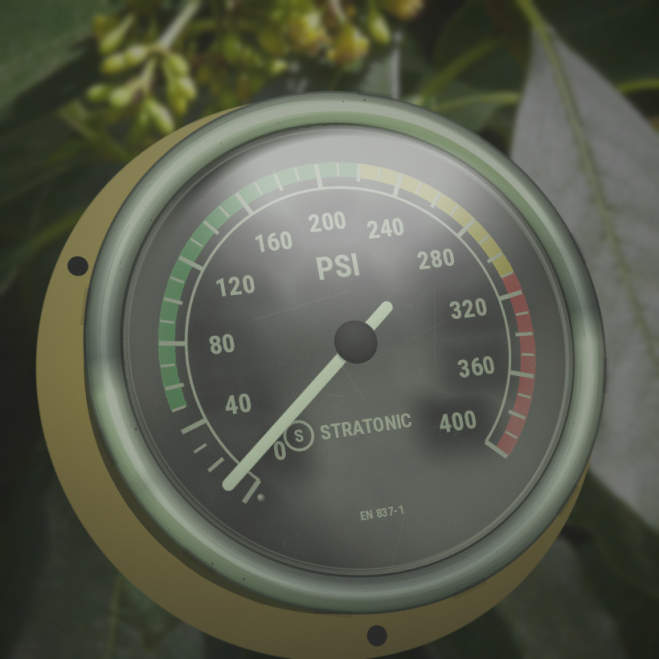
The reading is 10 psi
